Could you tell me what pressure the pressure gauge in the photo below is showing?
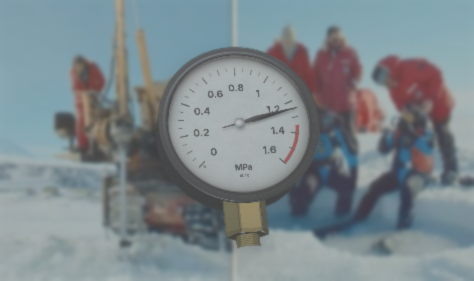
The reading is 1.25 MPa
